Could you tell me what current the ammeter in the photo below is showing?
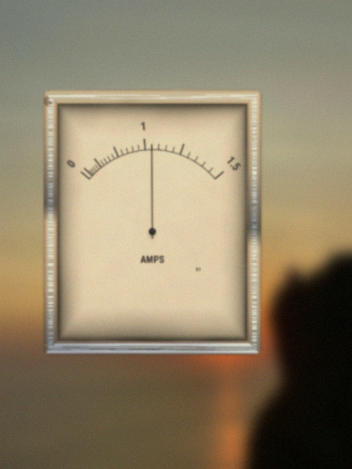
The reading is 1.05 A
